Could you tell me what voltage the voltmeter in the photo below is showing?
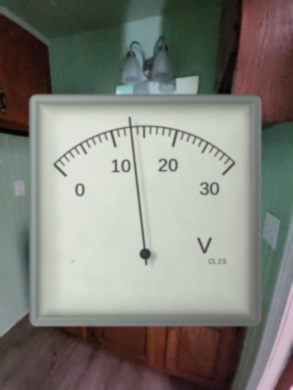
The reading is 13 V
